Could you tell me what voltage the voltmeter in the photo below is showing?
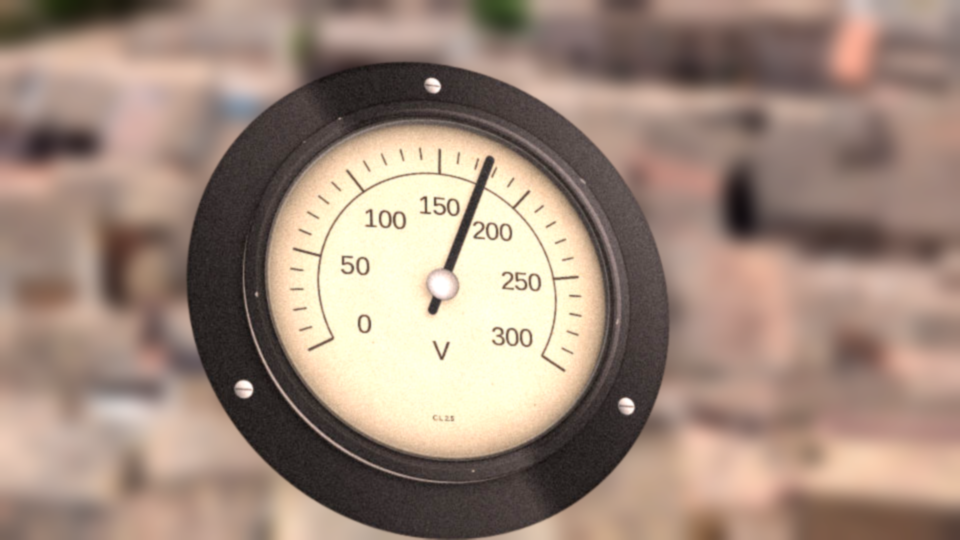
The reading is 175 V
